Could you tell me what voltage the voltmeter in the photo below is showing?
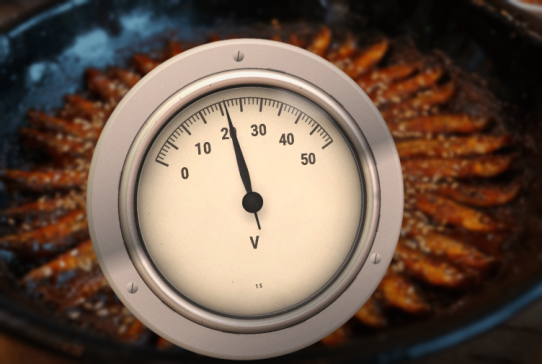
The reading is 21 V
